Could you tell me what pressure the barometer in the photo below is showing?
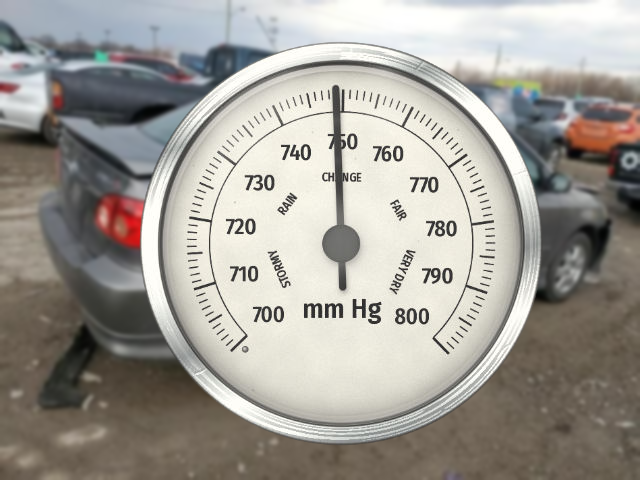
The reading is 749 mmHg
